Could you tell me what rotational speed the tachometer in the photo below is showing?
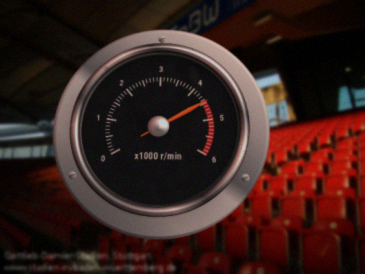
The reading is 4500 rpm
